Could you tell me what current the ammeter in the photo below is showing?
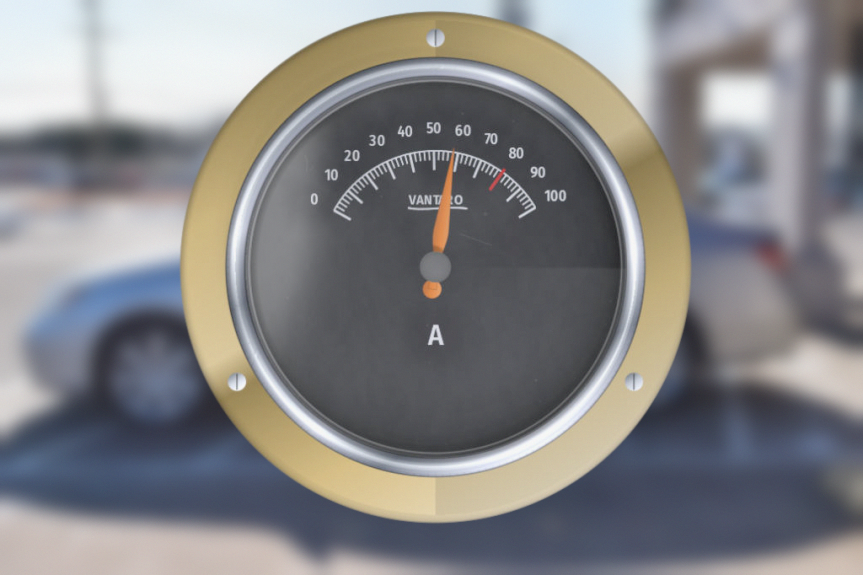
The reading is 58 A
